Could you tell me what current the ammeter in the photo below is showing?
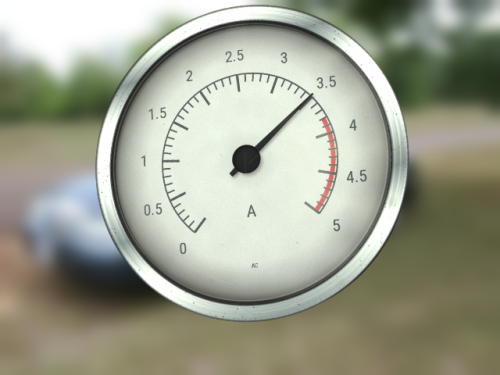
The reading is 3.5 A
